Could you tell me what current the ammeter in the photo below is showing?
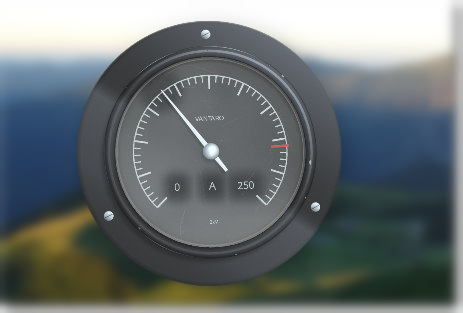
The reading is 90 A
